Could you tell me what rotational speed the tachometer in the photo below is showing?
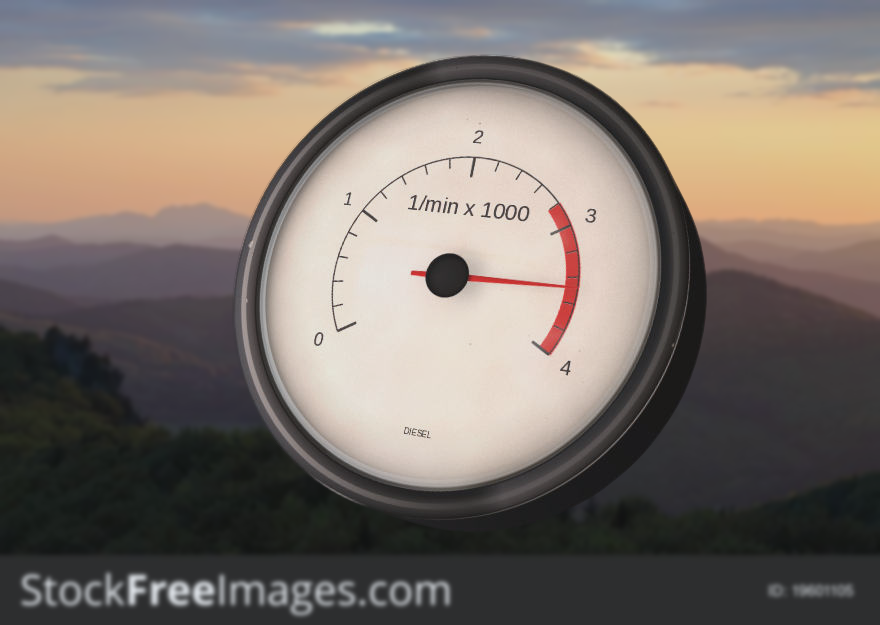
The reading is 3500 rpm
